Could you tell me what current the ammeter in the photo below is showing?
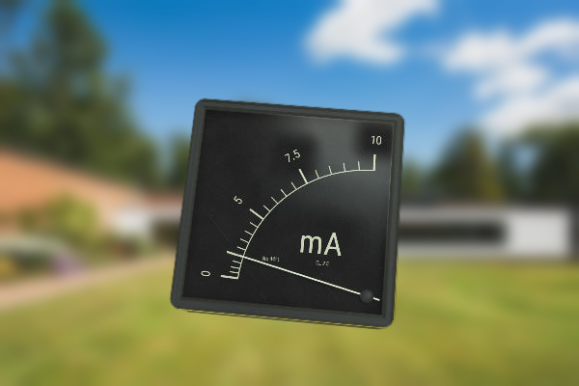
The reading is 2.5 mA
